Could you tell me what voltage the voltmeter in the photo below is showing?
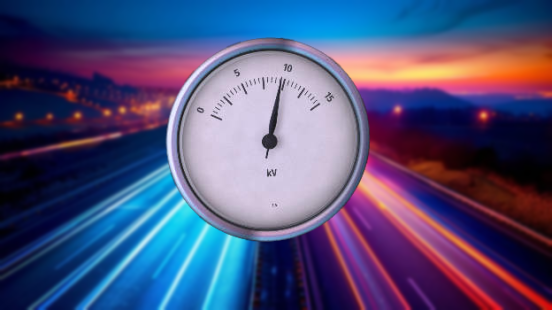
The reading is 9.5 kV
